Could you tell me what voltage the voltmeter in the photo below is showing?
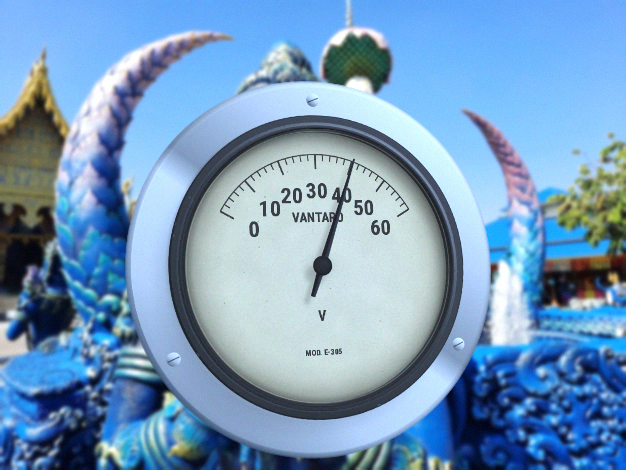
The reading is 40 V
